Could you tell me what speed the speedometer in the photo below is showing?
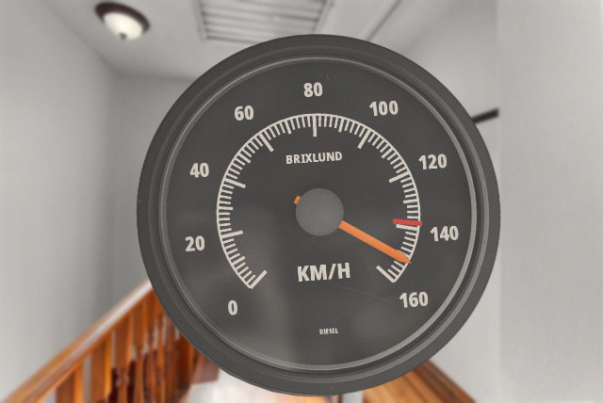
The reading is 152 km/h
